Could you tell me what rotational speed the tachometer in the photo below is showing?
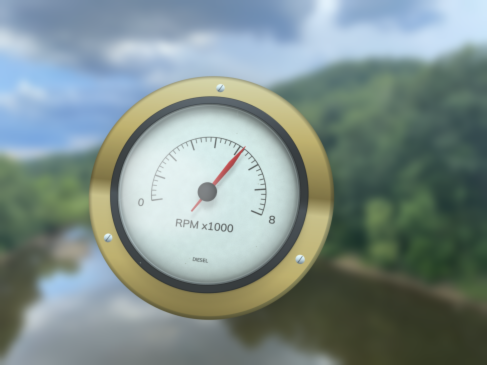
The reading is 5200 rpm
